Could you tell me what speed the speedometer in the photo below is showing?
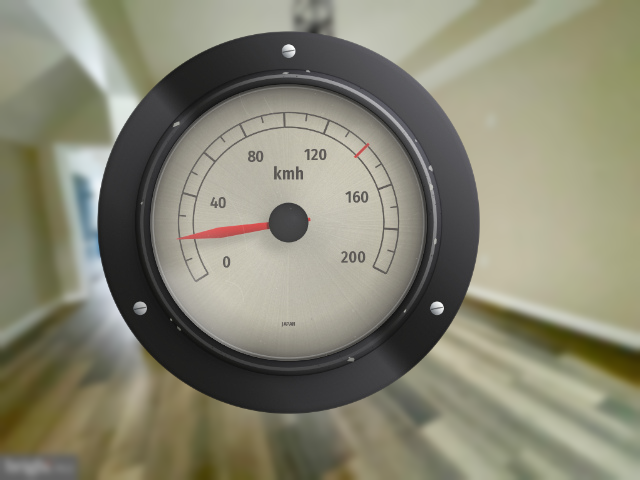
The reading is 20 km/h
